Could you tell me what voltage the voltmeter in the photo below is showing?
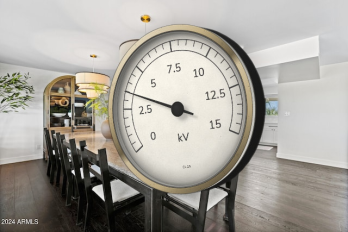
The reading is 3.5 kV
